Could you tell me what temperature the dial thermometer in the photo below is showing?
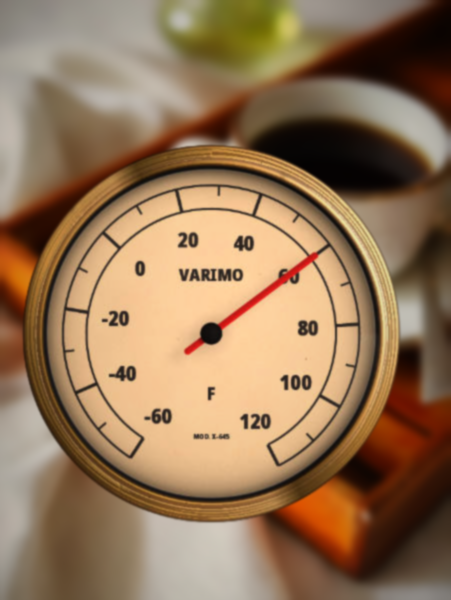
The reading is 60 °F
